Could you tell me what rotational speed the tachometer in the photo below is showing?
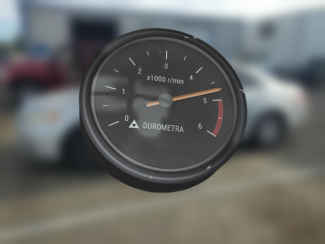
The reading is 4750 rpm
